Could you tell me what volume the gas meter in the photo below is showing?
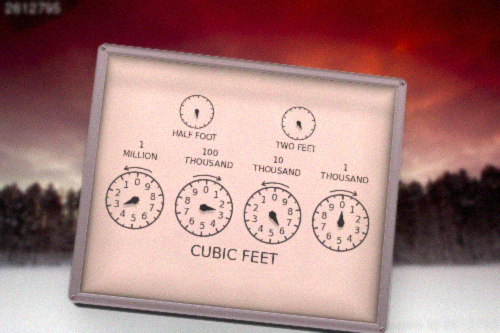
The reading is 326000 ft³
